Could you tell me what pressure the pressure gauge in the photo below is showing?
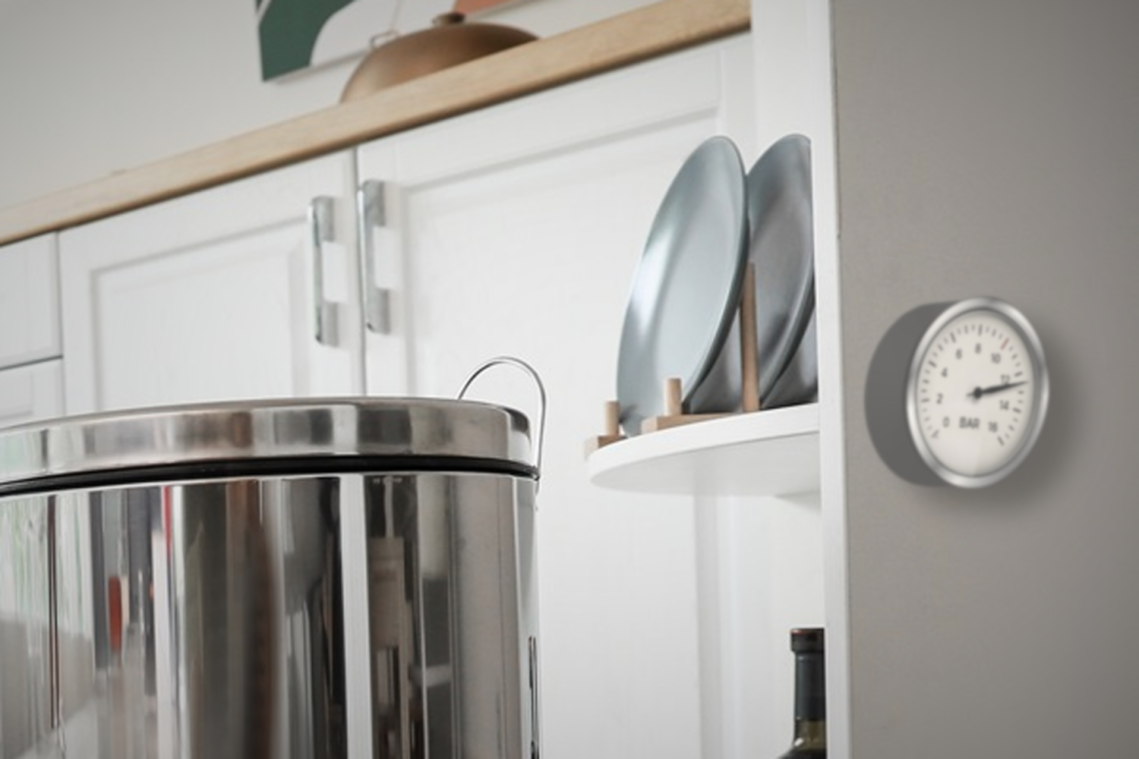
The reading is 12.5 bar
